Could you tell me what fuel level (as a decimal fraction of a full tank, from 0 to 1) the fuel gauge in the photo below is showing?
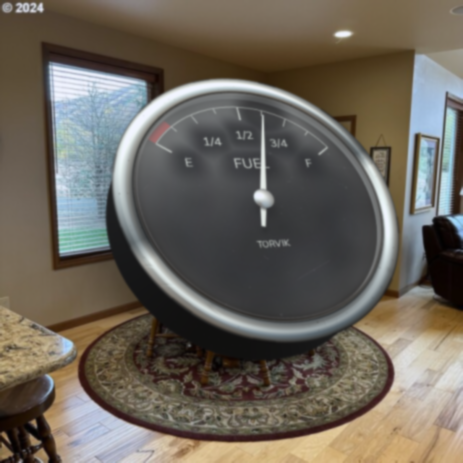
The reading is 0.625
